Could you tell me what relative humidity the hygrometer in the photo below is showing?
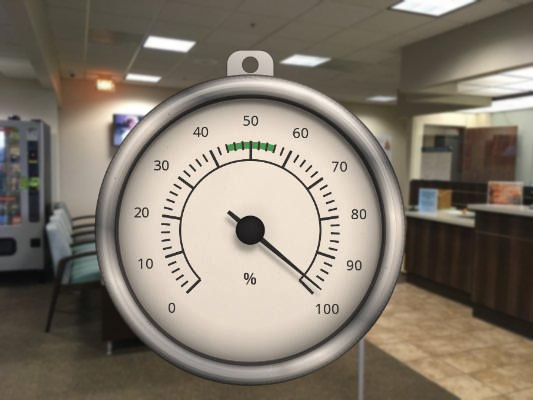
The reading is 98 %
